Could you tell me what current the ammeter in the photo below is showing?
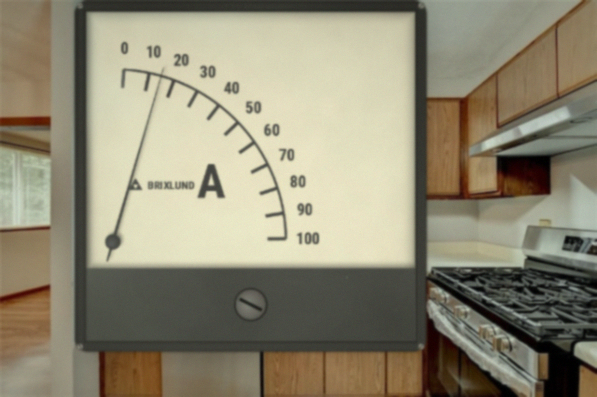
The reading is 15 A
